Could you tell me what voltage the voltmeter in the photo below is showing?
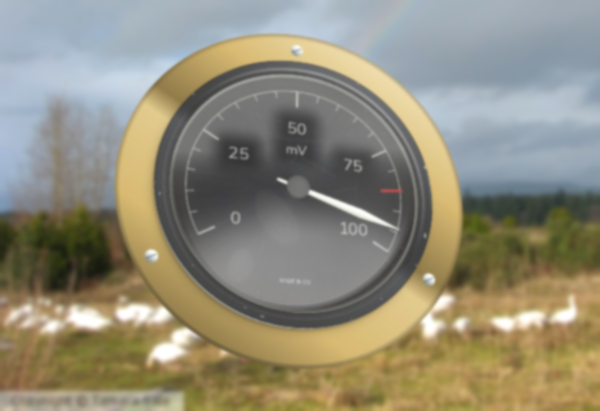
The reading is 95 mV
